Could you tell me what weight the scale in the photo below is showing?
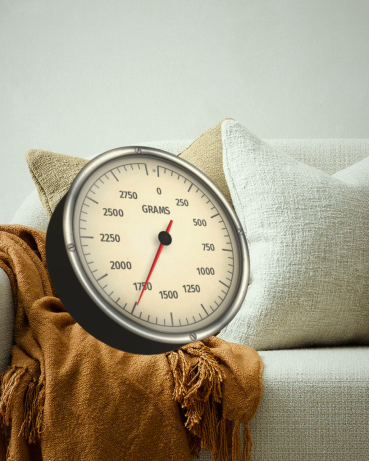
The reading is 1750 g
